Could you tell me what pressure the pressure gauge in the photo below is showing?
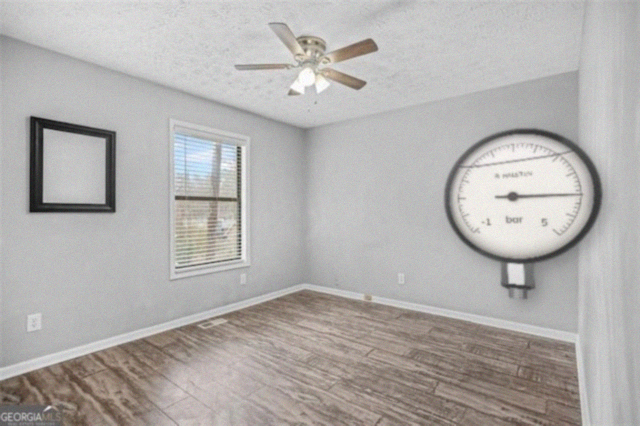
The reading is 4 bar
